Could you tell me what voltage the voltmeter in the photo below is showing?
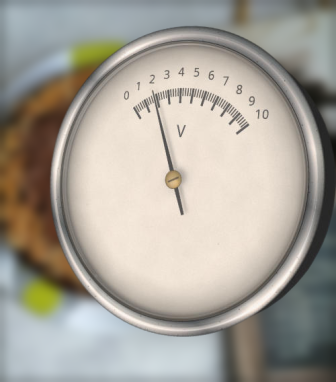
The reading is 2 V
